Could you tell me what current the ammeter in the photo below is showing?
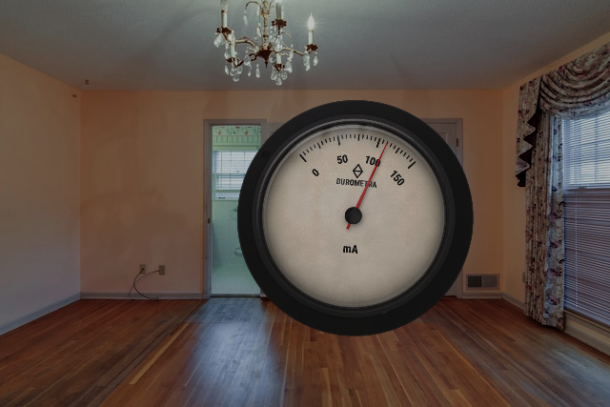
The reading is 110 mA
